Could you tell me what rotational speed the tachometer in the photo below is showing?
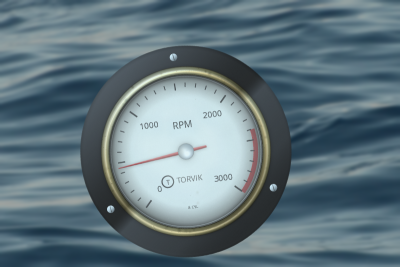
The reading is 450 rpm
